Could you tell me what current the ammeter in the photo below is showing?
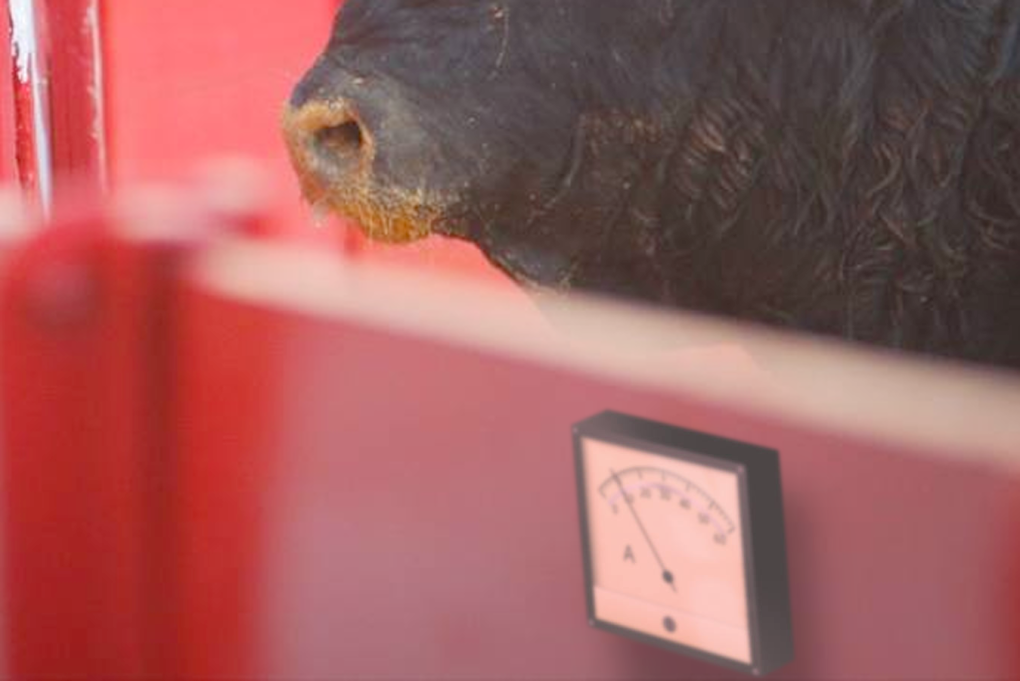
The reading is 10 A
